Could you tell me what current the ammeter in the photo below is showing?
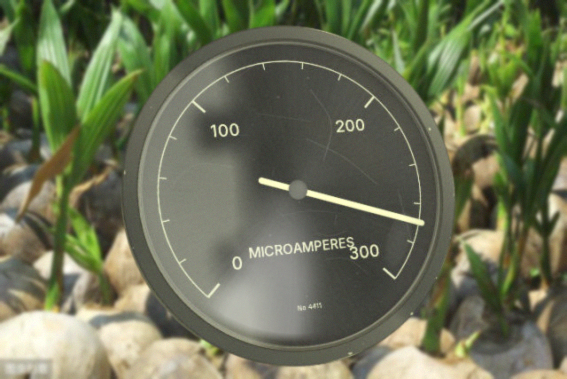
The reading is 270 µA
